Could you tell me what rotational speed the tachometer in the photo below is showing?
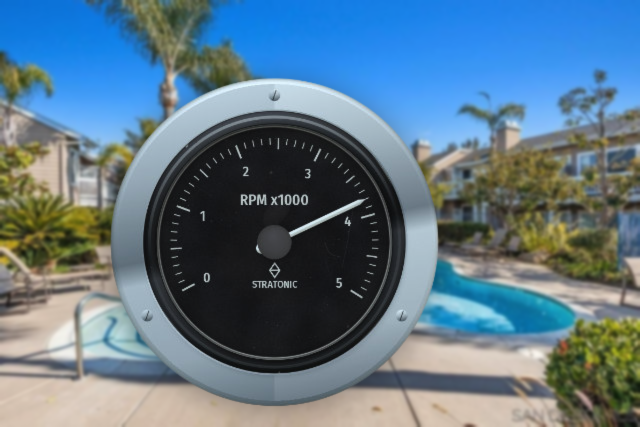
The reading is 3800 rpm
